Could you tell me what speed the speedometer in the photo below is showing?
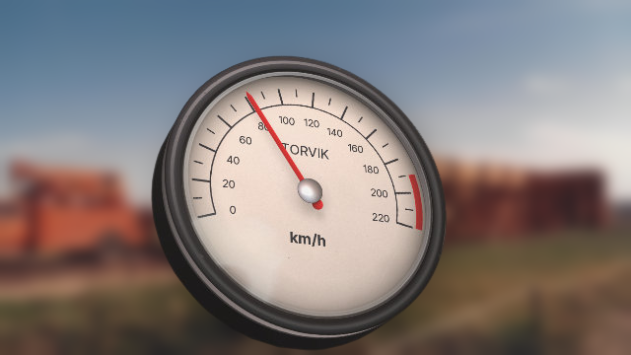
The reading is 80 km/h
